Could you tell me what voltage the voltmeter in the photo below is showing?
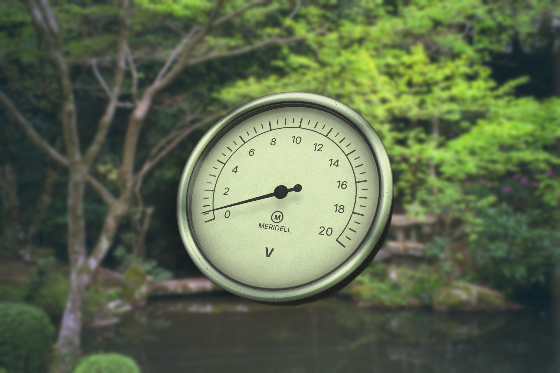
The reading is 0.5 V
